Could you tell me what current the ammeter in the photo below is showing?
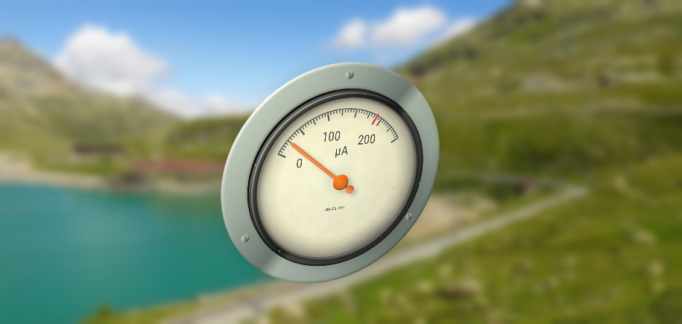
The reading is 25 µA
